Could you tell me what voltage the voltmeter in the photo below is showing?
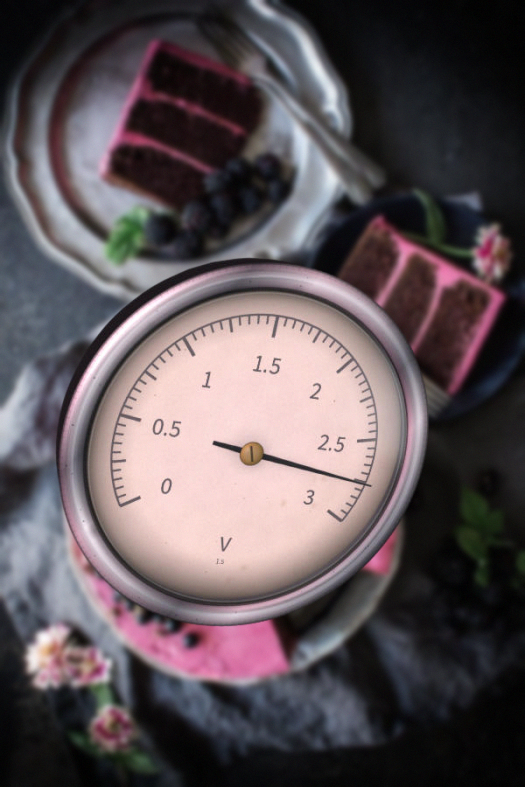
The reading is 2.75 V
